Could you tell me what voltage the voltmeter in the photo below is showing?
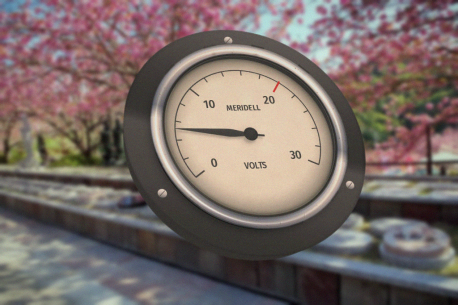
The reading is 5 V
